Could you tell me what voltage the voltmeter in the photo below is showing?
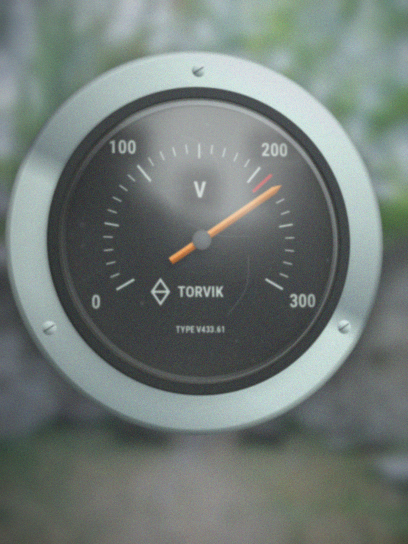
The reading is 220 V
